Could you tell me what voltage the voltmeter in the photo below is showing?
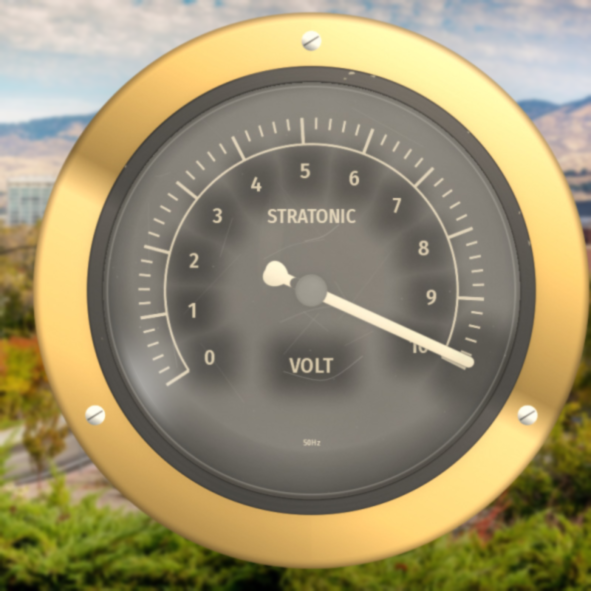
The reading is 9.9 V
